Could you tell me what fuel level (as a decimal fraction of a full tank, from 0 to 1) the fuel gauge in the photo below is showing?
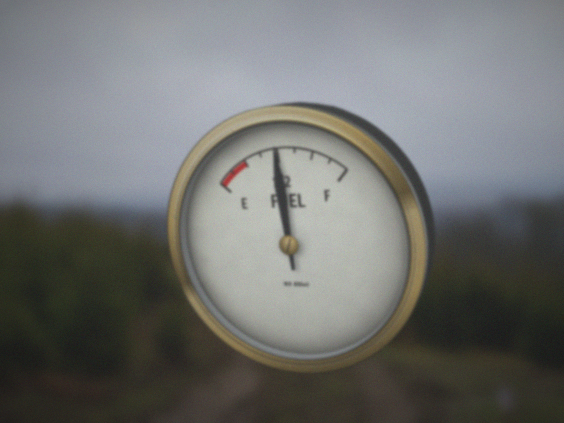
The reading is 0.5
